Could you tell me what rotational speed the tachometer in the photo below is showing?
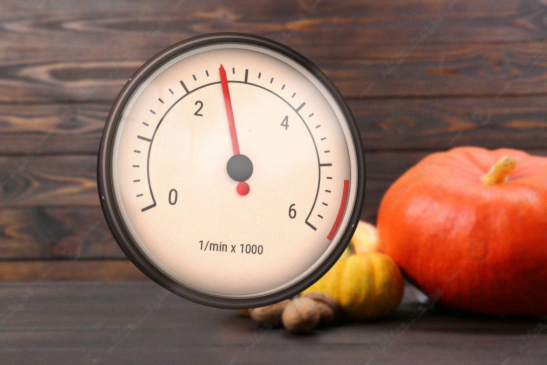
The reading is 2600 rpm
